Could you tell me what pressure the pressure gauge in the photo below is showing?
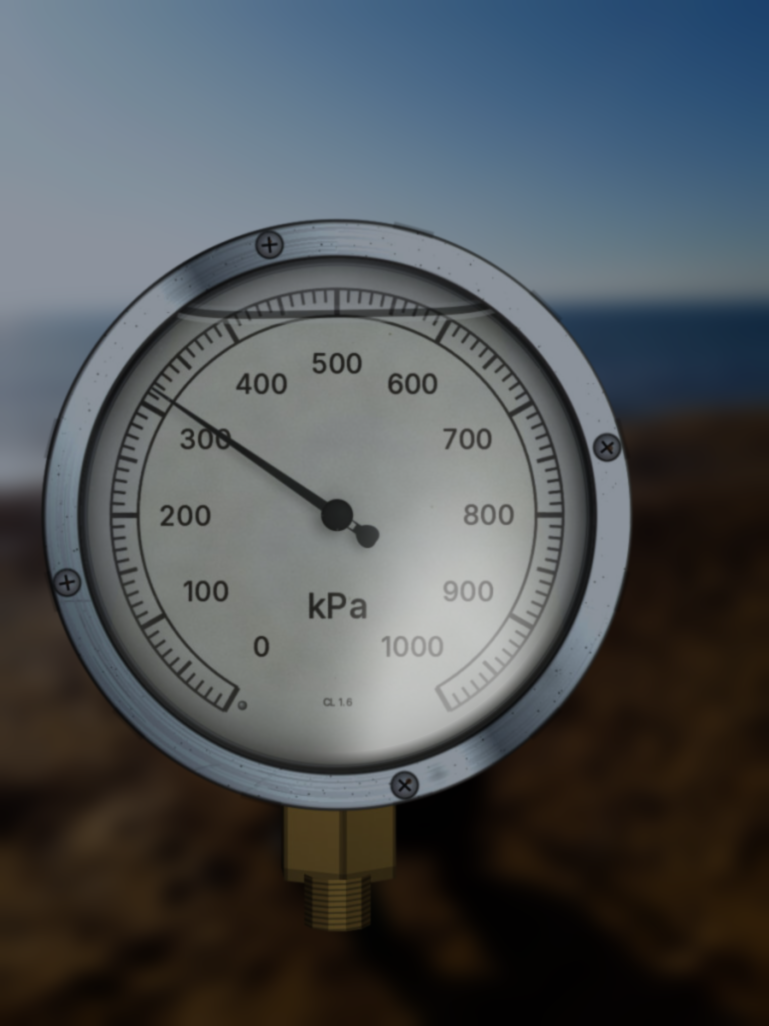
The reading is 315 kPa
